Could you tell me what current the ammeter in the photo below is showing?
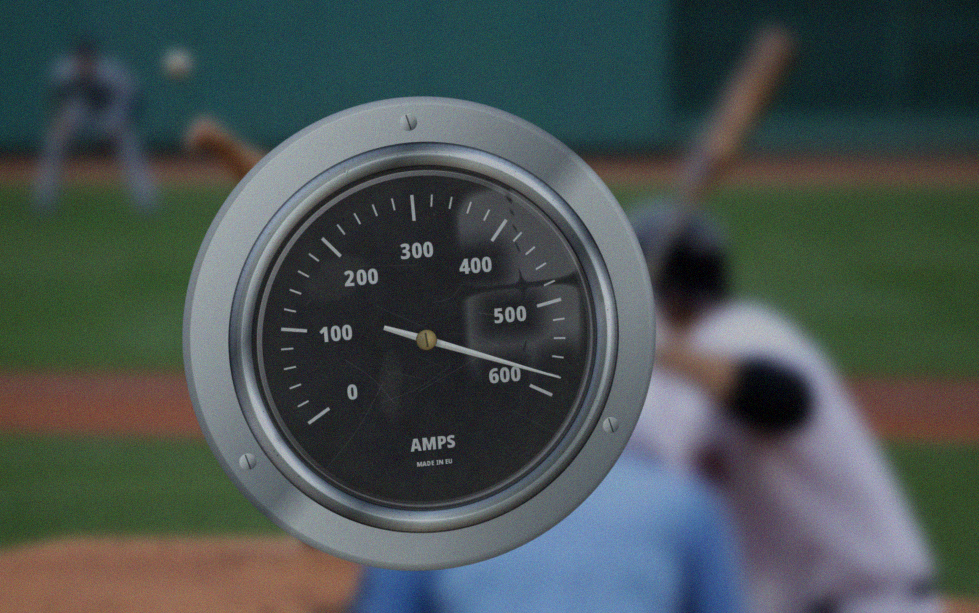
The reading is 580 A
